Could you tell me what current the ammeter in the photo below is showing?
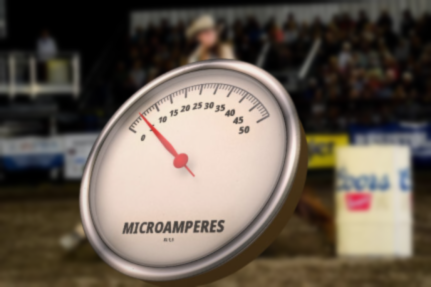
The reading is 5 µA
